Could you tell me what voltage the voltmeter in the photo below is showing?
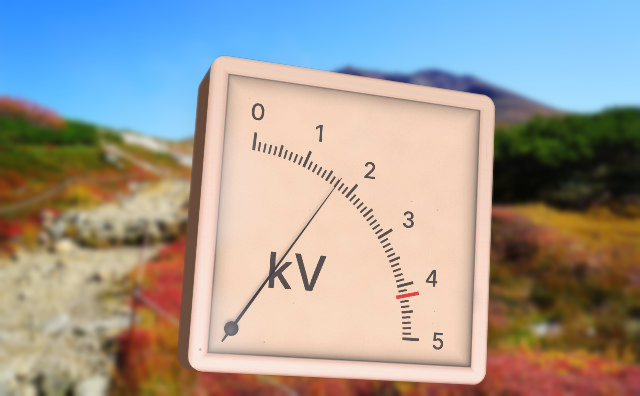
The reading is 1.7 kV
